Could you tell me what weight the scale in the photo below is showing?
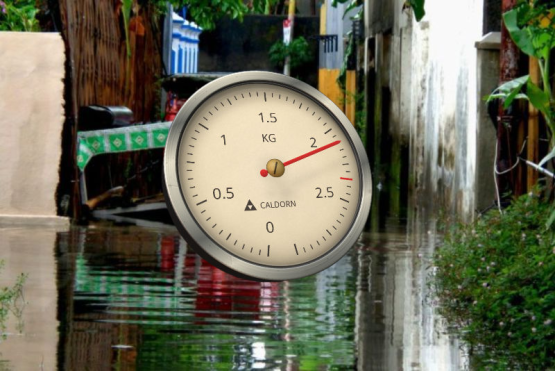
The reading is 2.1 kg
